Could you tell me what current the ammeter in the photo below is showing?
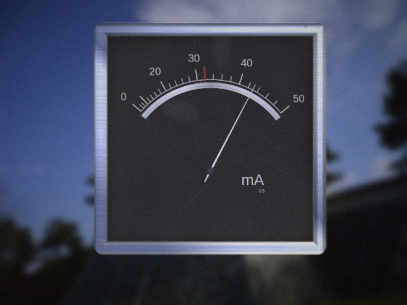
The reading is 43 mA
